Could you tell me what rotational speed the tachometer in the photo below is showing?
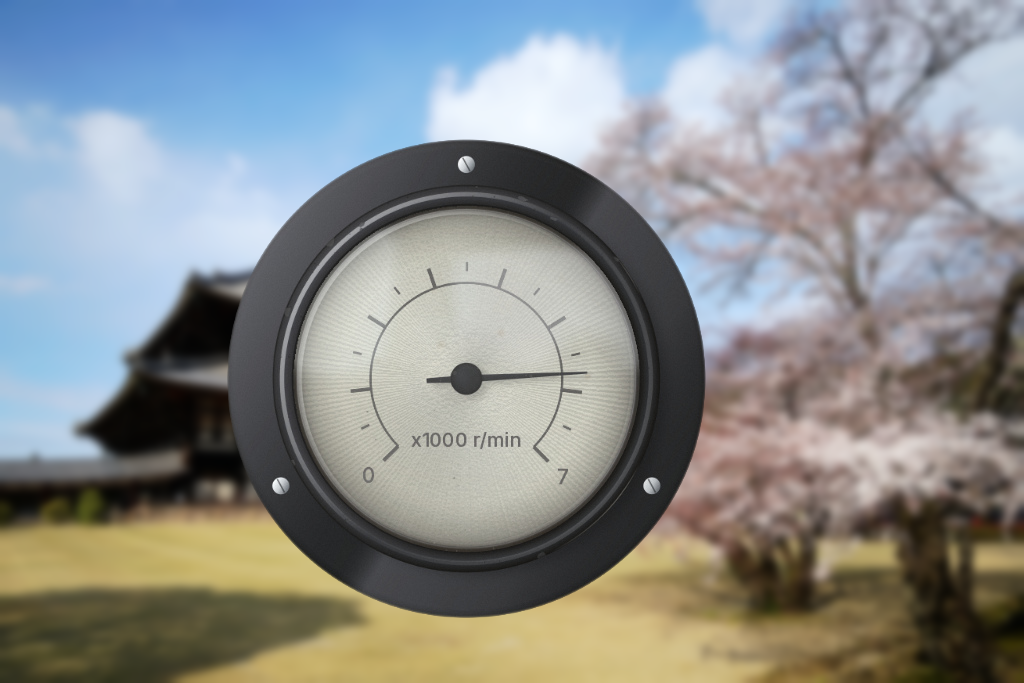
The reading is 5750 rpm
